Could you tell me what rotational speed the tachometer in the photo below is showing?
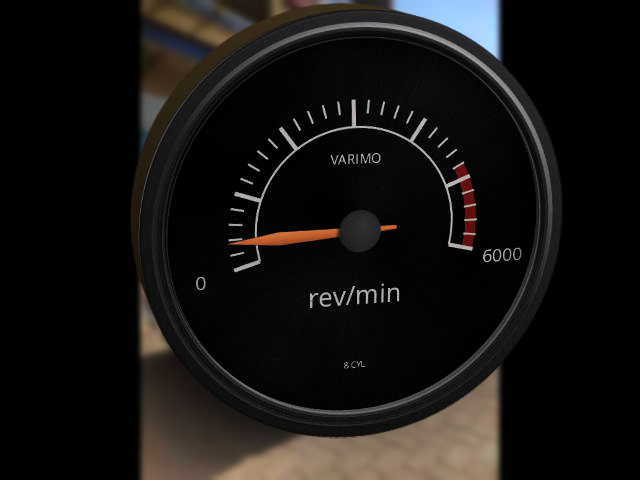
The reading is 400 rpm
